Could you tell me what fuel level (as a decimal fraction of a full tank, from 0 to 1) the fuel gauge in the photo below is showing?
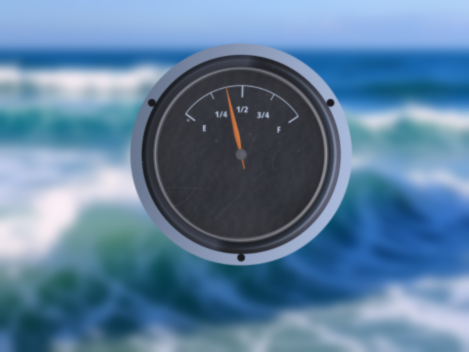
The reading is 0.375
